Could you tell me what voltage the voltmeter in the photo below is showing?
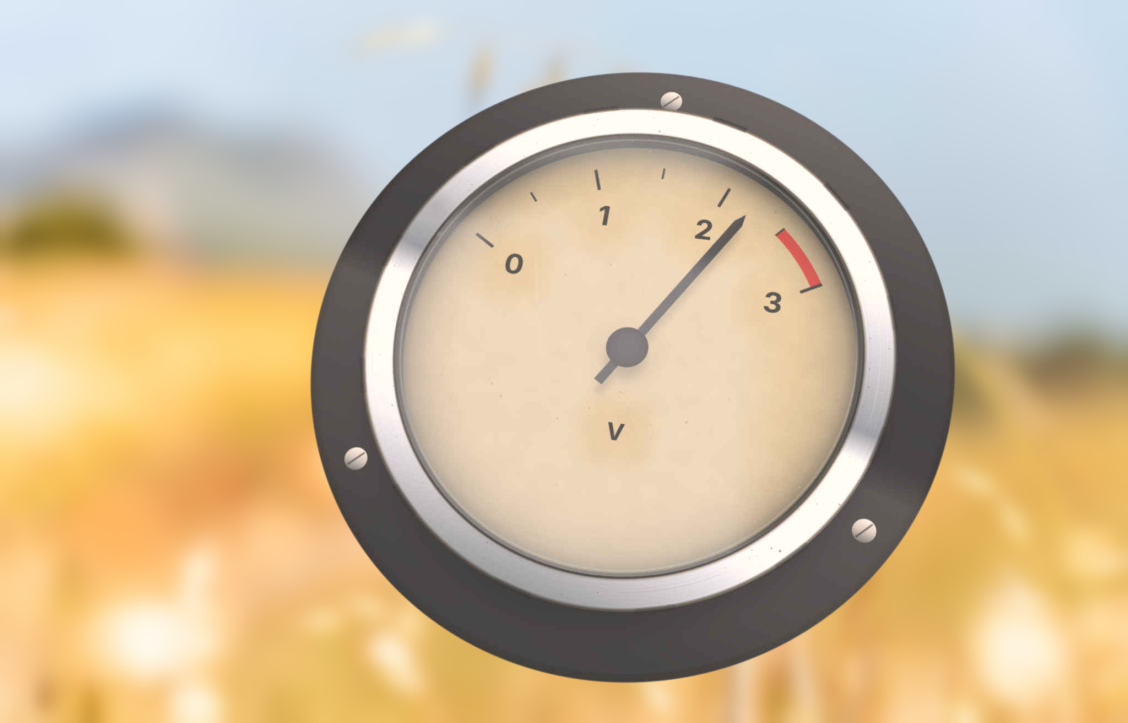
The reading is 2.25 V
